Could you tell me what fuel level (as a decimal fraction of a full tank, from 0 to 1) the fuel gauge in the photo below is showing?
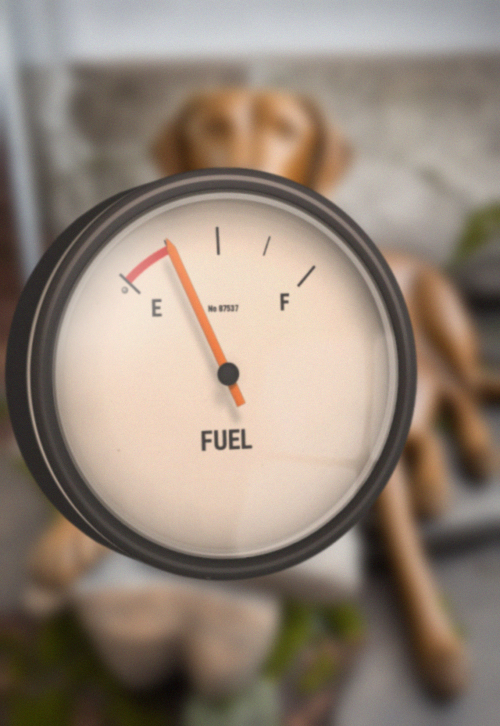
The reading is 0.25
